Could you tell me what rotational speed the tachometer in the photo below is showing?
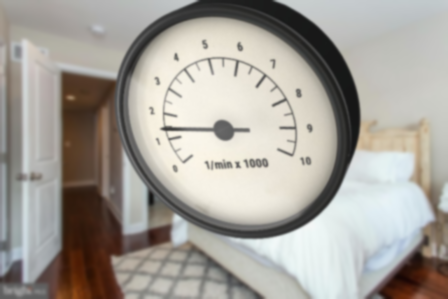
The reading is 1500 rpm
